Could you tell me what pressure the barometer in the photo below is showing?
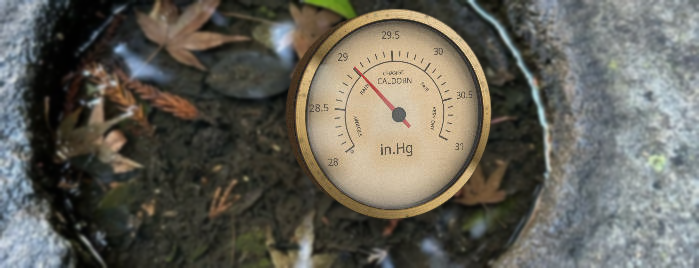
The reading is 29 inHg
